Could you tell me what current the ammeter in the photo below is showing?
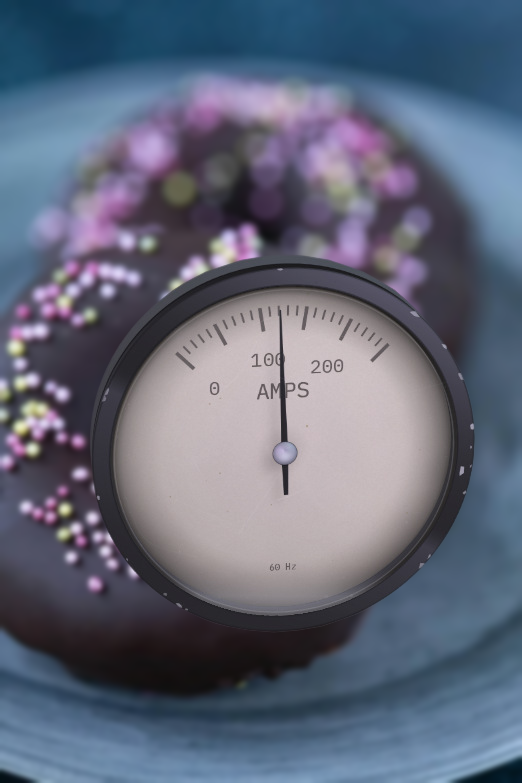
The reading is 120 A
